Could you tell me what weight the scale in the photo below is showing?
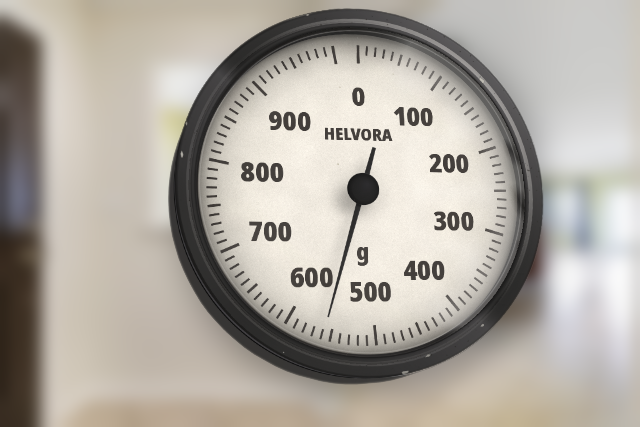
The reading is 560 g
